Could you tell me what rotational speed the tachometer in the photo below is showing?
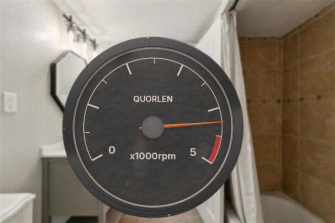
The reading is 4250 rpm
